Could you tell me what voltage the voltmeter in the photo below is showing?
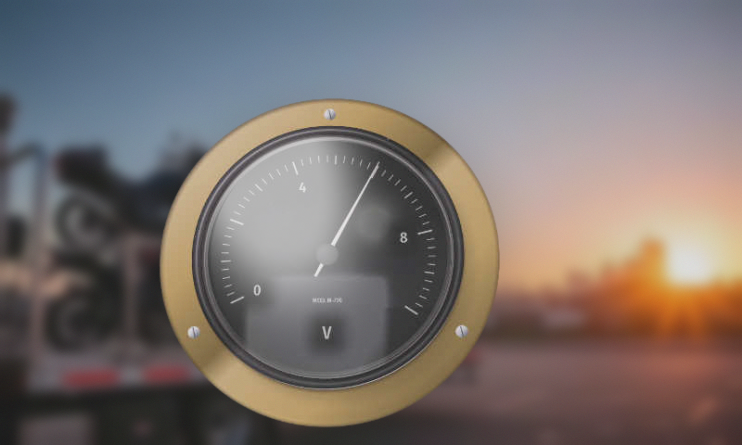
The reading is 6 V
